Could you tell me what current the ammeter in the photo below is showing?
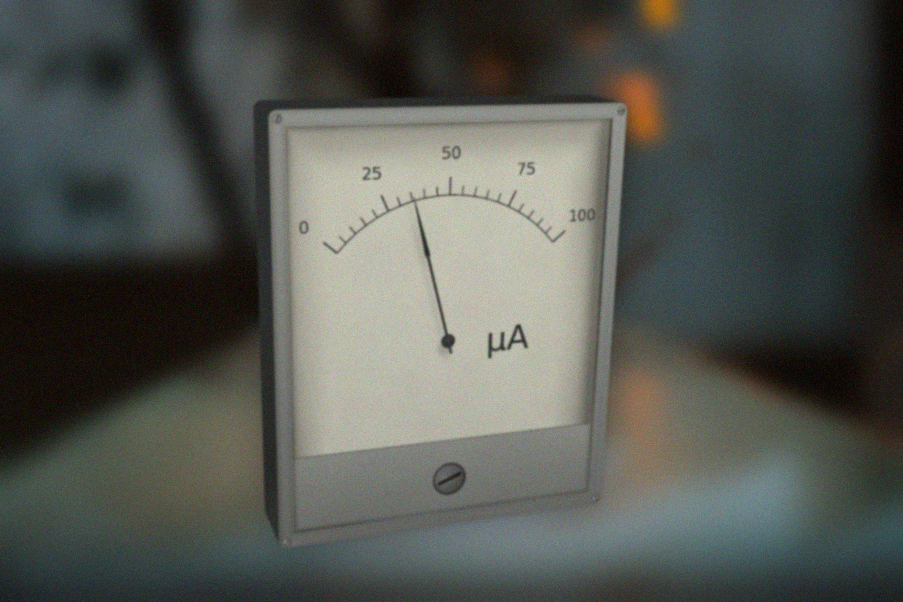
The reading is 35 µA
